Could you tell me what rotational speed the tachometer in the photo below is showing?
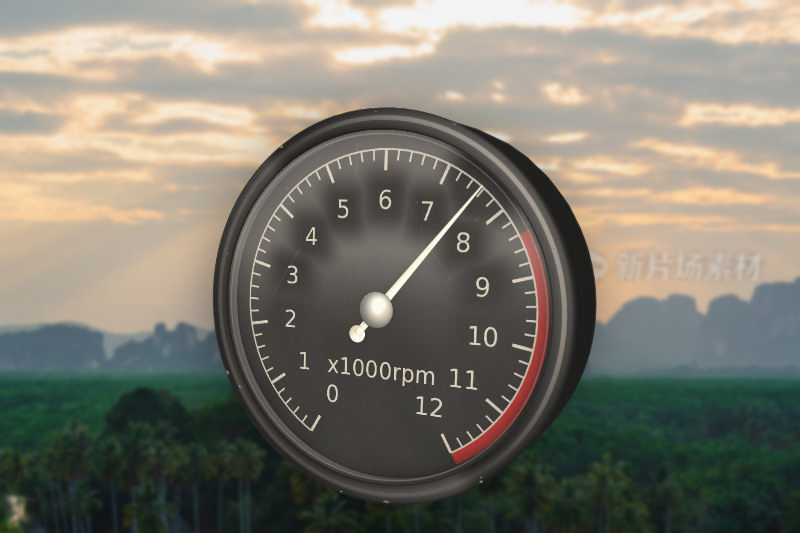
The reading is 7600 rpm
